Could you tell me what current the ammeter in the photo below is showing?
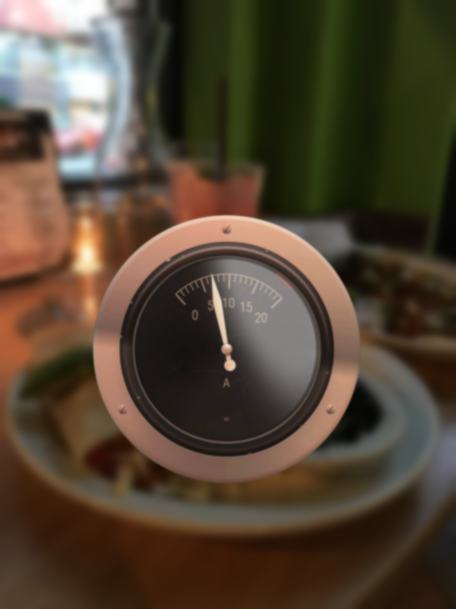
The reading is 7 A
